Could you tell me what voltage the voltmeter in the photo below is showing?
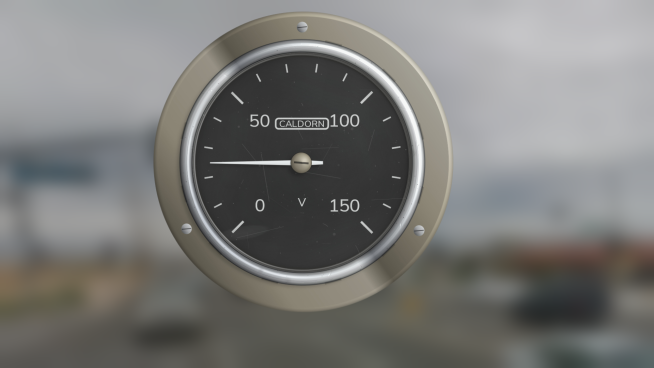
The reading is 25 V
